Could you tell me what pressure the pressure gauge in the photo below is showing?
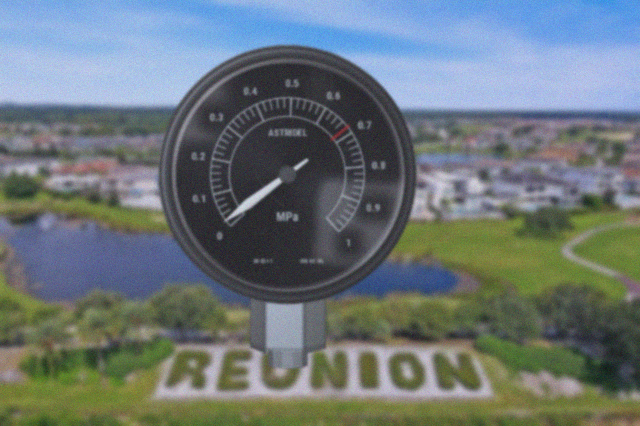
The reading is 0.02 MPa
